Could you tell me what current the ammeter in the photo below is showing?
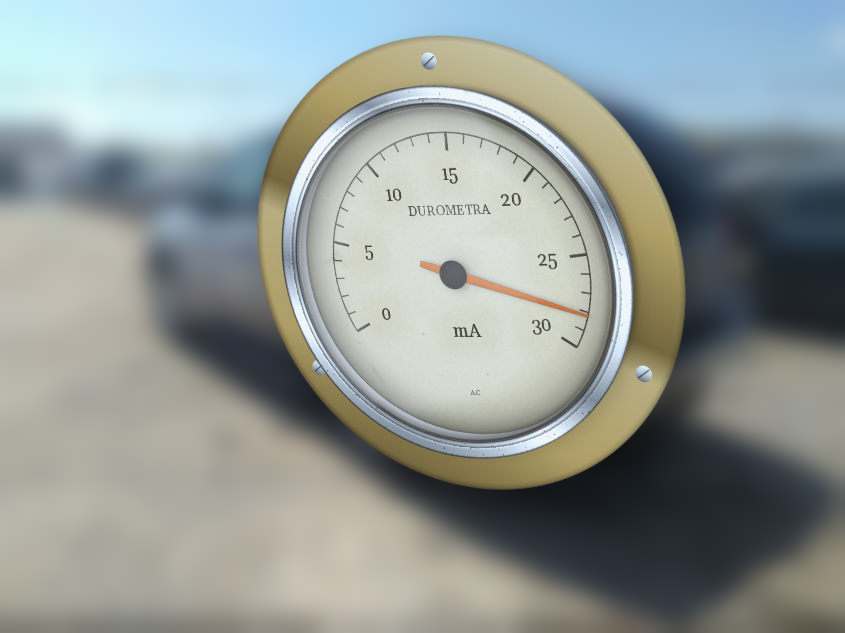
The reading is 28 mA
